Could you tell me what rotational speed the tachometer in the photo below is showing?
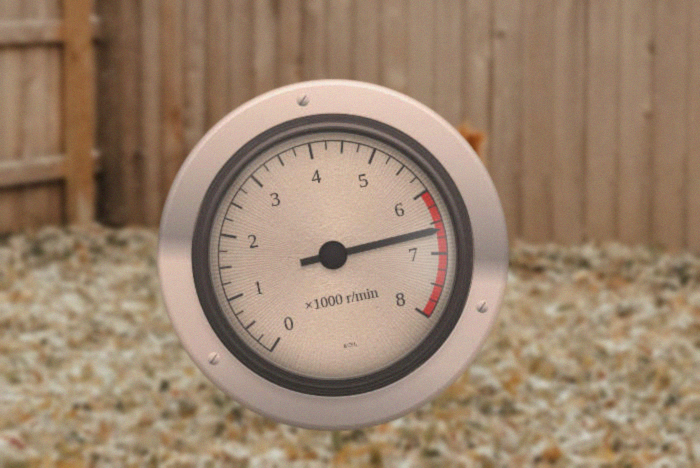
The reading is 6625 rpm
